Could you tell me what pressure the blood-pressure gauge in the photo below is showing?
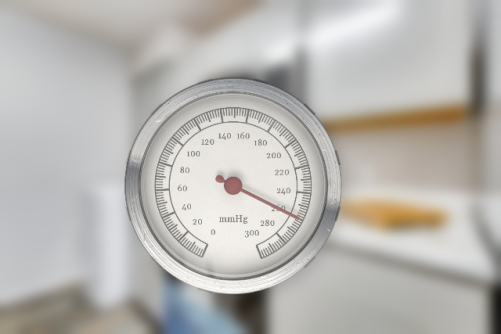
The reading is 260 mmHg
